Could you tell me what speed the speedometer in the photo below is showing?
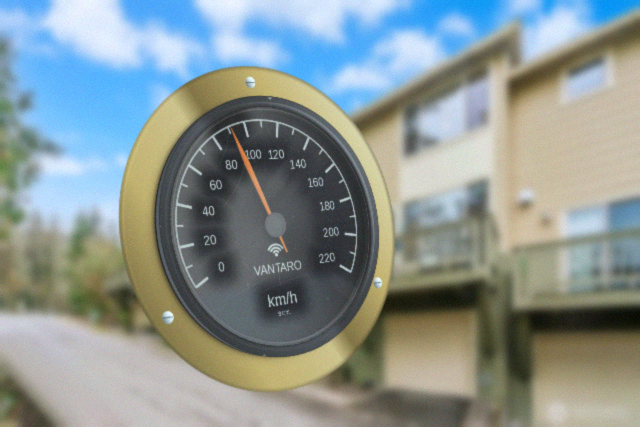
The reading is 90 km/h
